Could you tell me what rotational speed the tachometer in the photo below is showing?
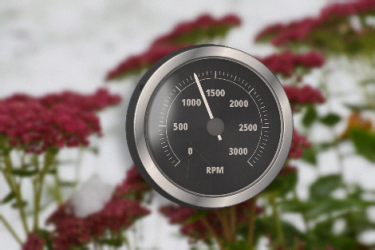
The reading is 1250 rpm
